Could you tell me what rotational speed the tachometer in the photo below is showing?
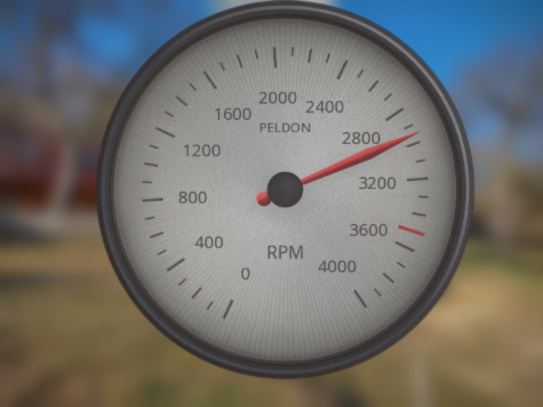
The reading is 2950 rpm
